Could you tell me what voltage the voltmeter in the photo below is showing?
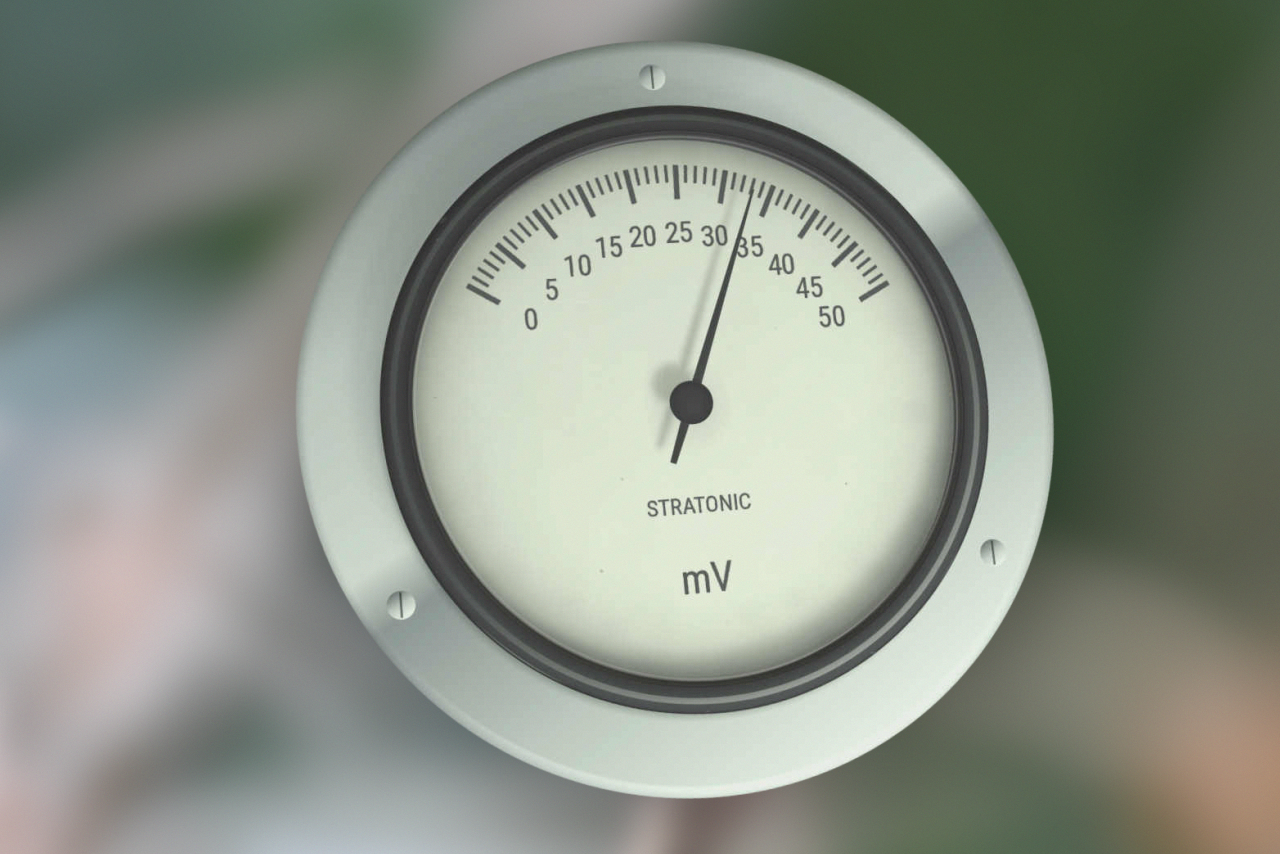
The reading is 33 mV
